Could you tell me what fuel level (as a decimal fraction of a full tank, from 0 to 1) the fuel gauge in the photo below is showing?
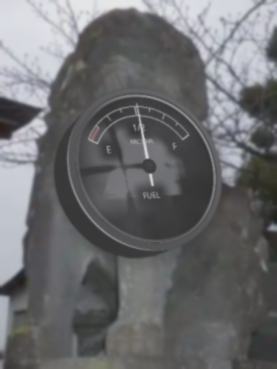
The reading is 0.5
